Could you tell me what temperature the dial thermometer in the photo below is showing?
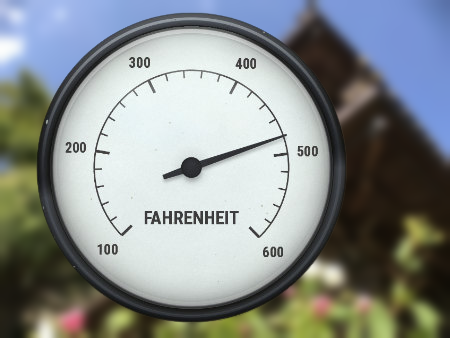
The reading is 480 °F
